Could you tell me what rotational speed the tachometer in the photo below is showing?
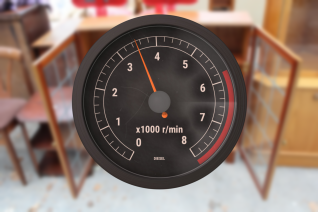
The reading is 3500 rpm
